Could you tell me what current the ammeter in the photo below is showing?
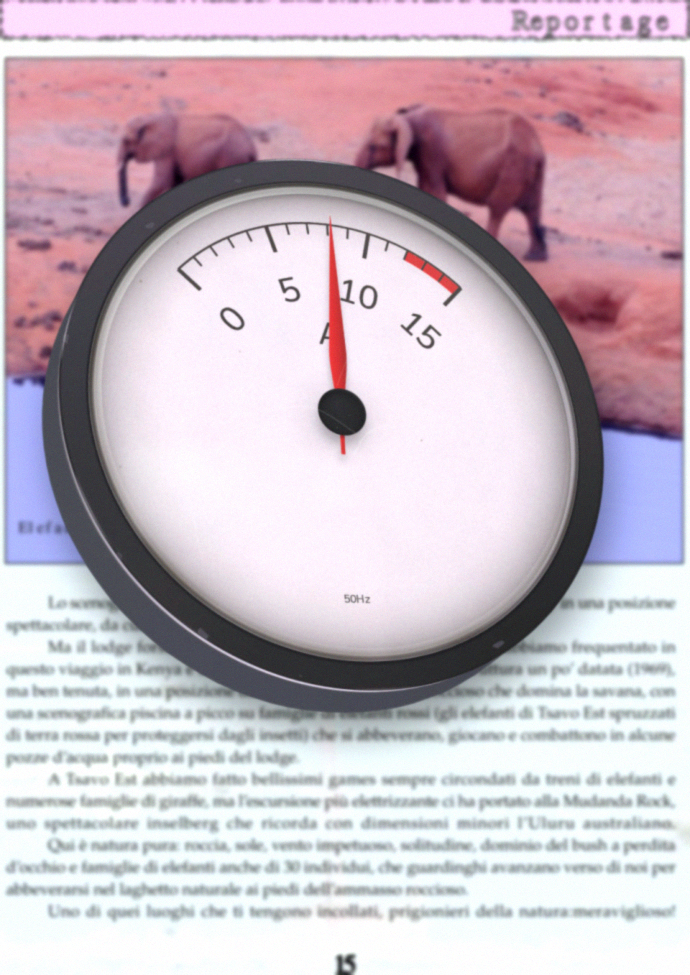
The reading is 8 A
